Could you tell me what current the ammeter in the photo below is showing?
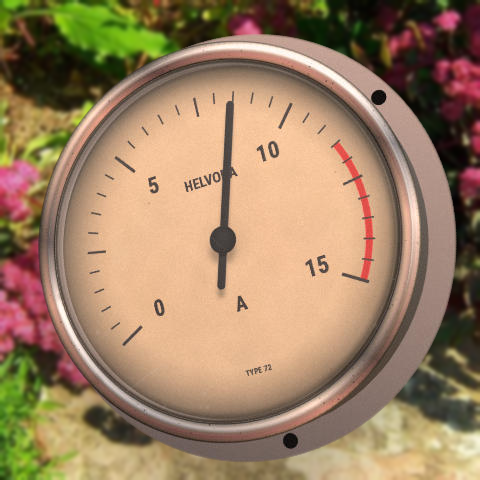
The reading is 8.5 A
